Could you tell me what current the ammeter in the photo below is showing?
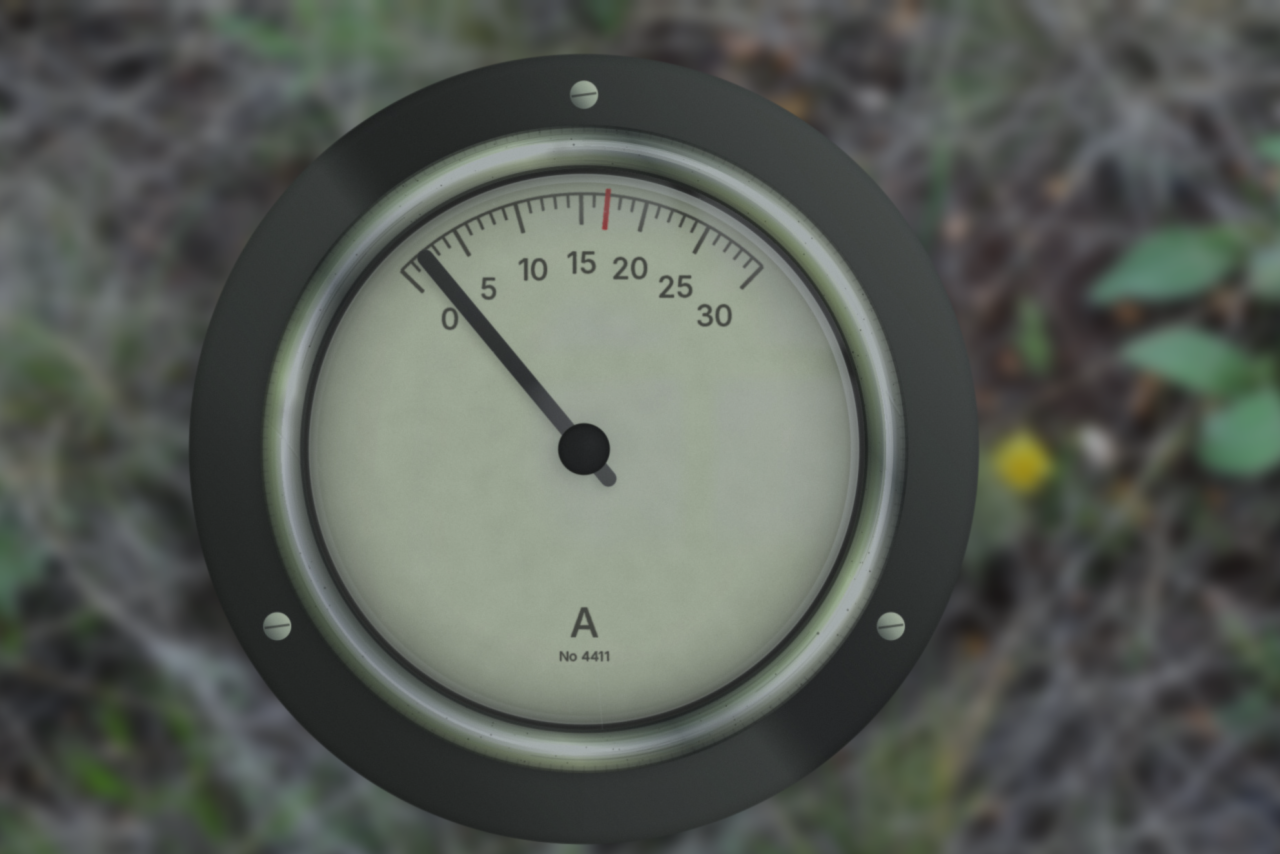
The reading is 2 A
